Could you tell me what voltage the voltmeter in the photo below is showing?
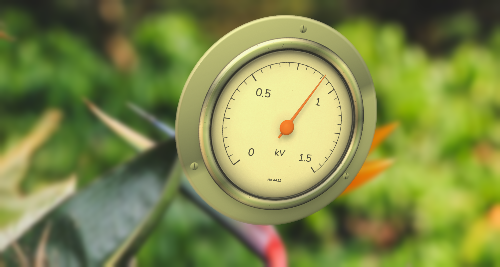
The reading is 0.9 kV
